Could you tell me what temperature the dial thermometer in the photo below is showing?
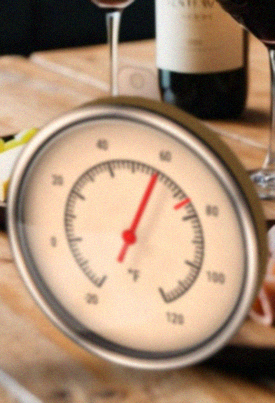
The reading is 60 °F
